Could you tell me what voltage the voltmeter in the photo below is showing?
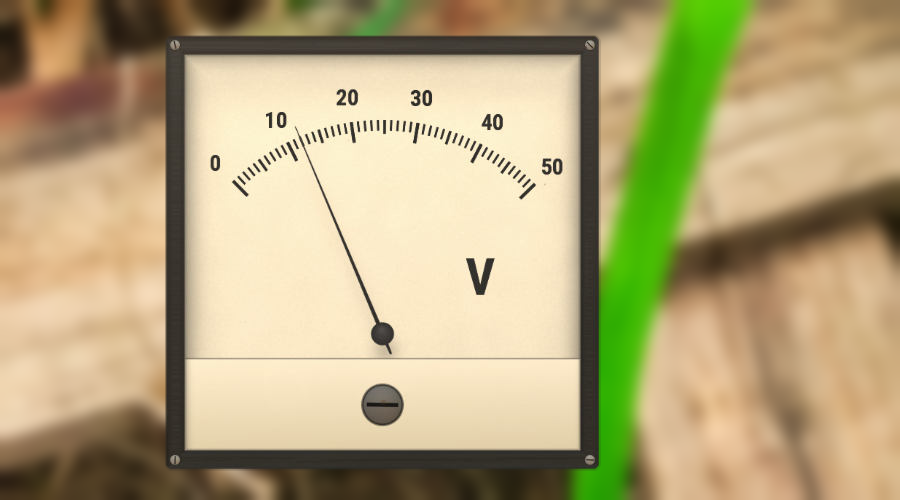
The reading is 12 V
